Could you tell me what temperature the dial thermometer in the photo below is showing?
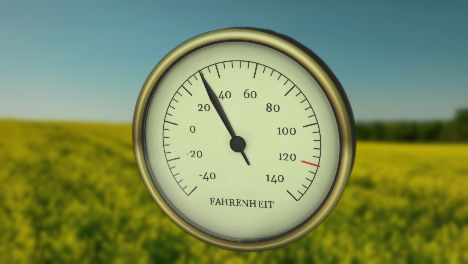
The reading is 32 °F
